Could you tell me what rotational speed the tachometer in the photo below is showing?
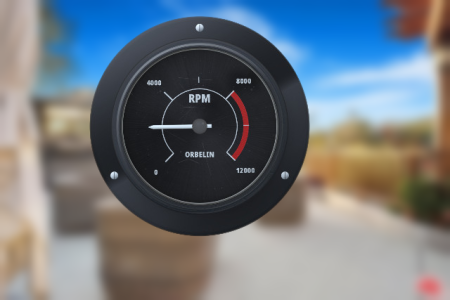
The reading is 2000 rpm
